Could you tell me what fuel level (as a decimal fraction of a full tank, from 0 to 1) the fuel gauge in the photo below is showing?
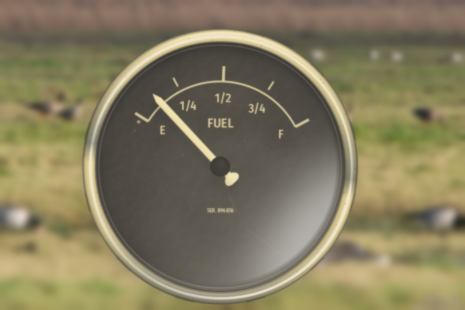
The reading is 0.125
